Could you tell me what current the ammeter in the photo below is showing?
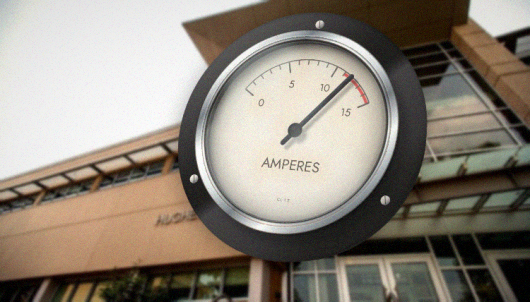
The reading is 12 A
